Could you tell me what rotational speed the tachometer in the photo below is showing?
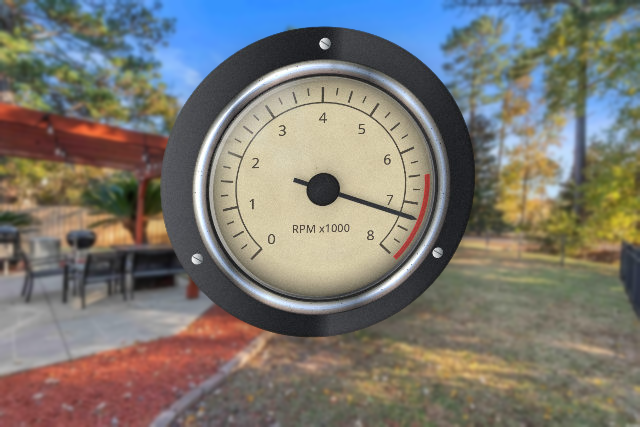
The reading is 7250 rpm
